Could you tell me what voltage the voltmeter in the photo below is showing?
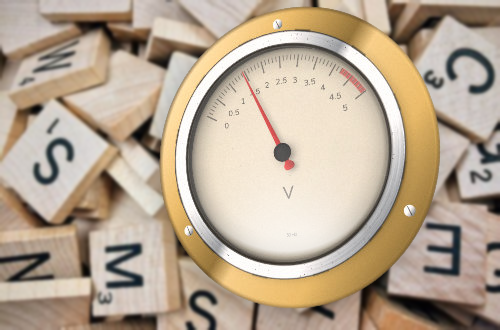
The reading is 1.5 V
